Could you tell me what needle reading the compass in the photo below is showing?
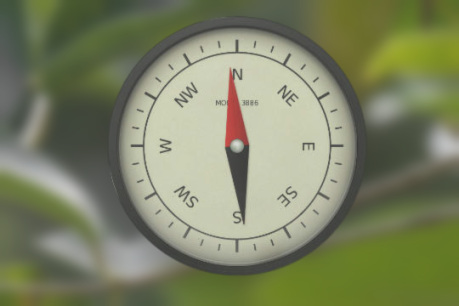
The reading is 355 °
